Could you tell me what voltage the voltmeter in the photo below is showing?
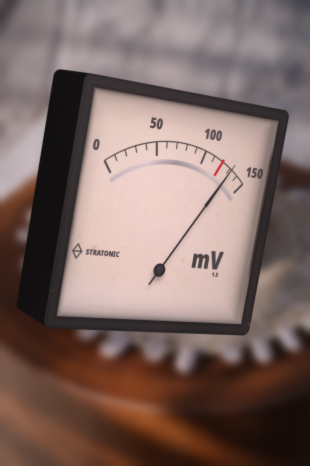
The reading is 130 mV
